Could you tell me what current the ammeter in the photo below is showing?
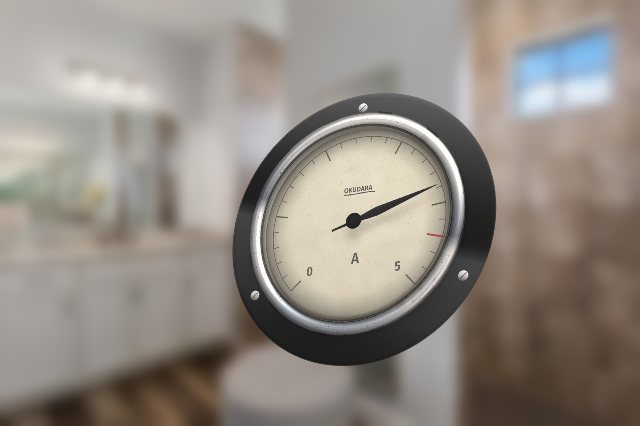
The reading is 3.8 A
